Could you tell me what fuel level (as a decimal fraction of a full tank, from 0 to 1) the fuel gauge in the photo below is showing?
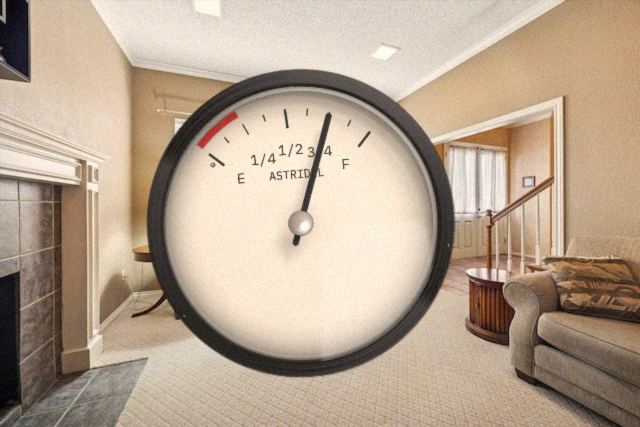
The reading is 0.75
